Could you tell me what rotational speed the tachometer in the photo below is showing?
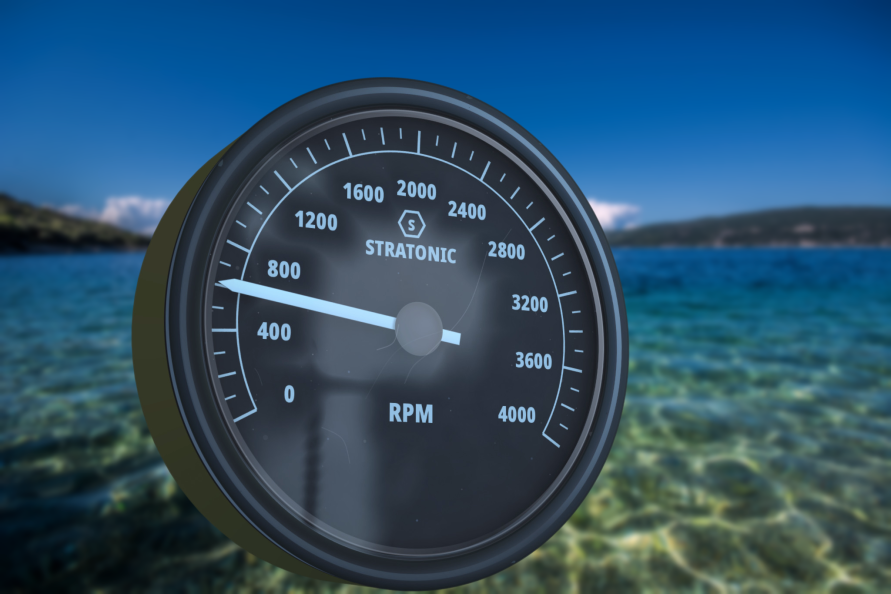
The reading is 600 rpm
